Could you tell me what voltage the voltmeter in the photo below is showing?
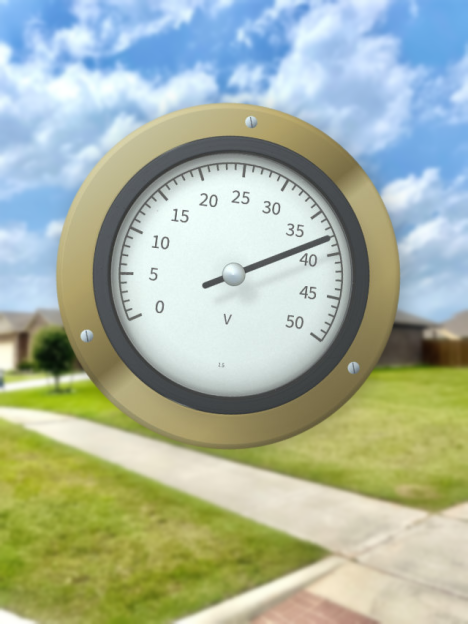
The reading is 38 V
